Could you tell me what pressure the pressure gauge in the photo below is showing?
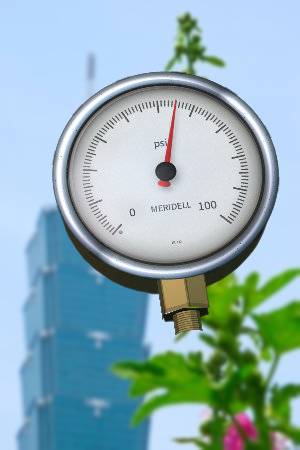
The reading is 55 psi
